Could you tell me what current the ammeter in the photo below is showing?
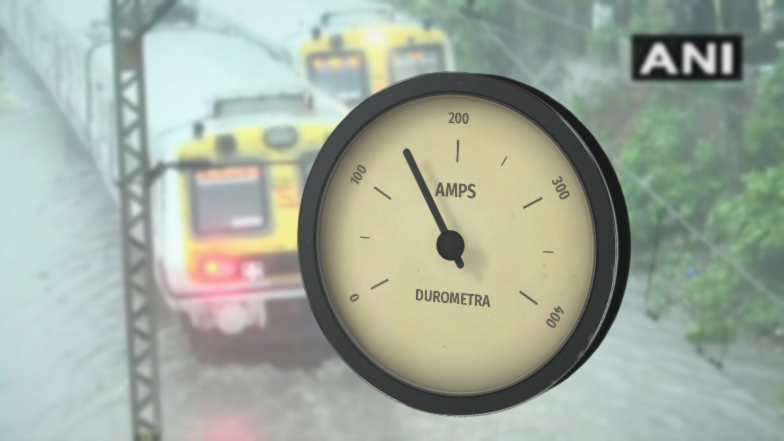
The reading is 150 A
